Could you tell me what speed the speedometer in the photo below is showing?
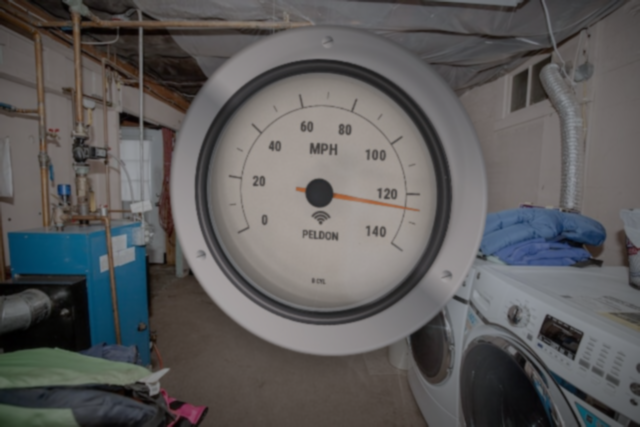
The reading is 125 mph
